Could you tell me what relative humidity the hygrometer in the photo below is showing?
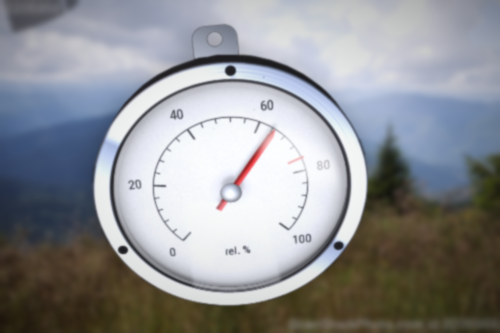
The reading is 64 %
